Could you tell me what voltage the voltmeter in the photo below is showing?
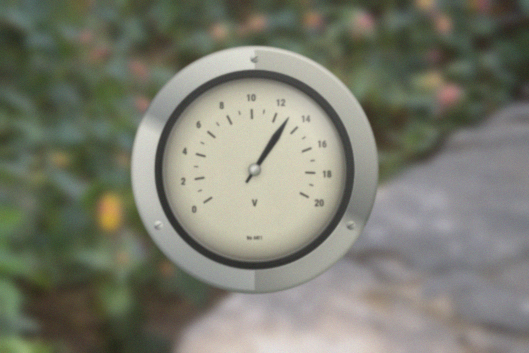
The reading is 13 V
